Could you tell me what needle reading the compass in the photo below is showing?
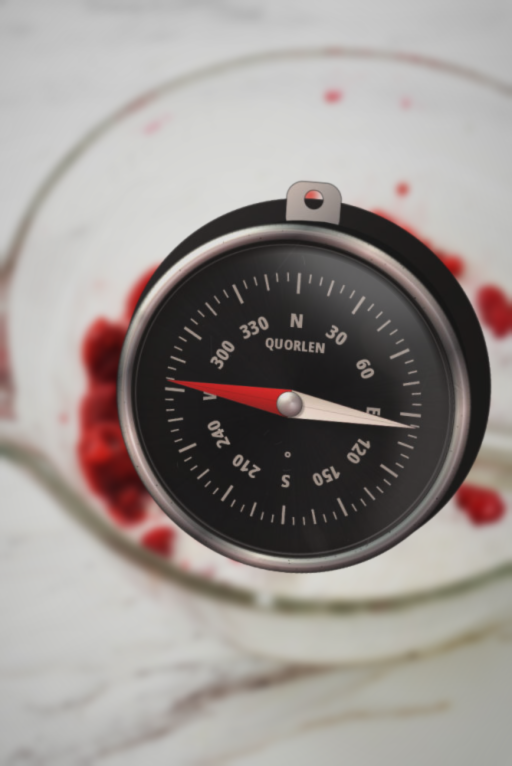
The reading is 275 °
